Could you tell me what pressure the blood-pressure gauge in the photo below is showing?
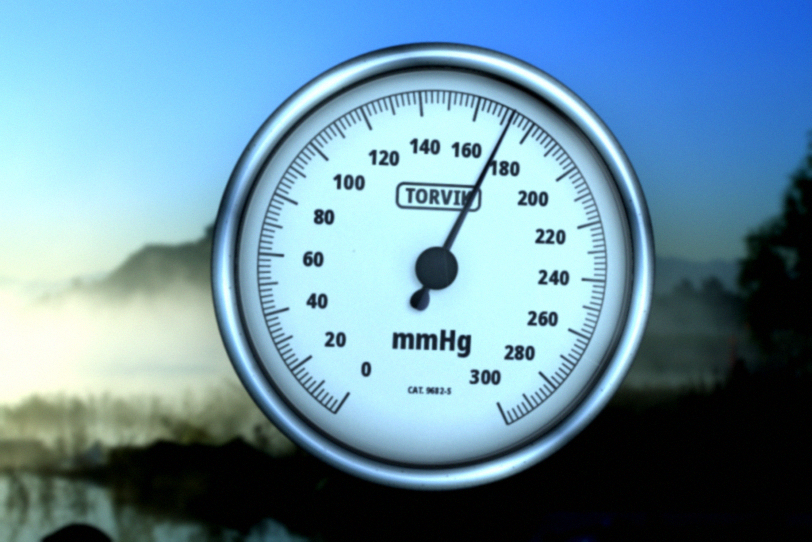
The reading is 172 mmHg
